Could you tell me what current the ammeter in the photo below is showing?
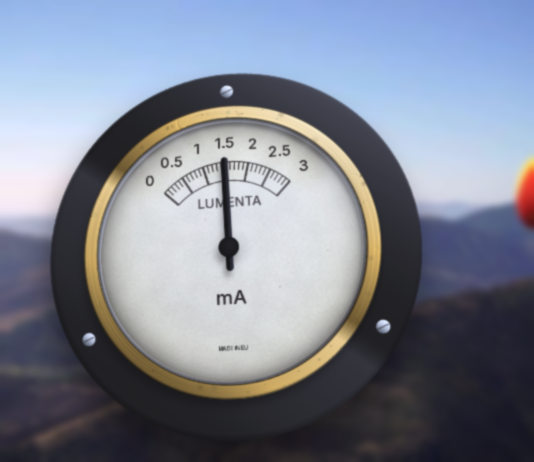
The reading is 1.5 mA
